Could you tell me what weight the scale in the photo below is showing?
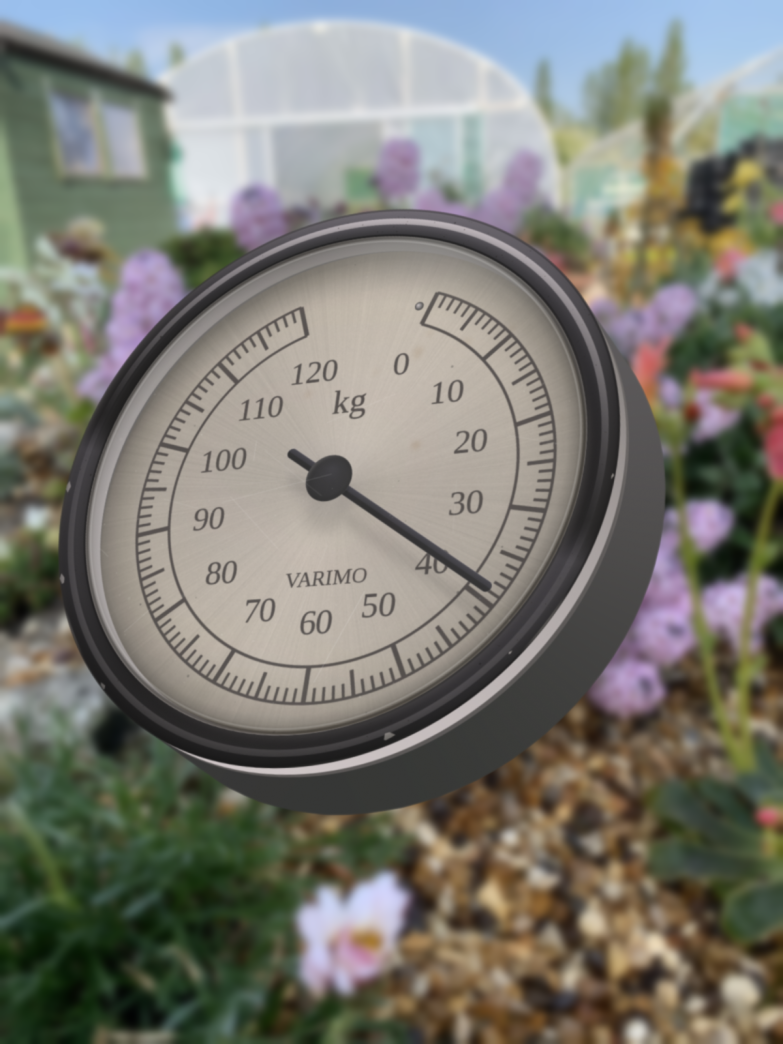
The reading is 39 kg
